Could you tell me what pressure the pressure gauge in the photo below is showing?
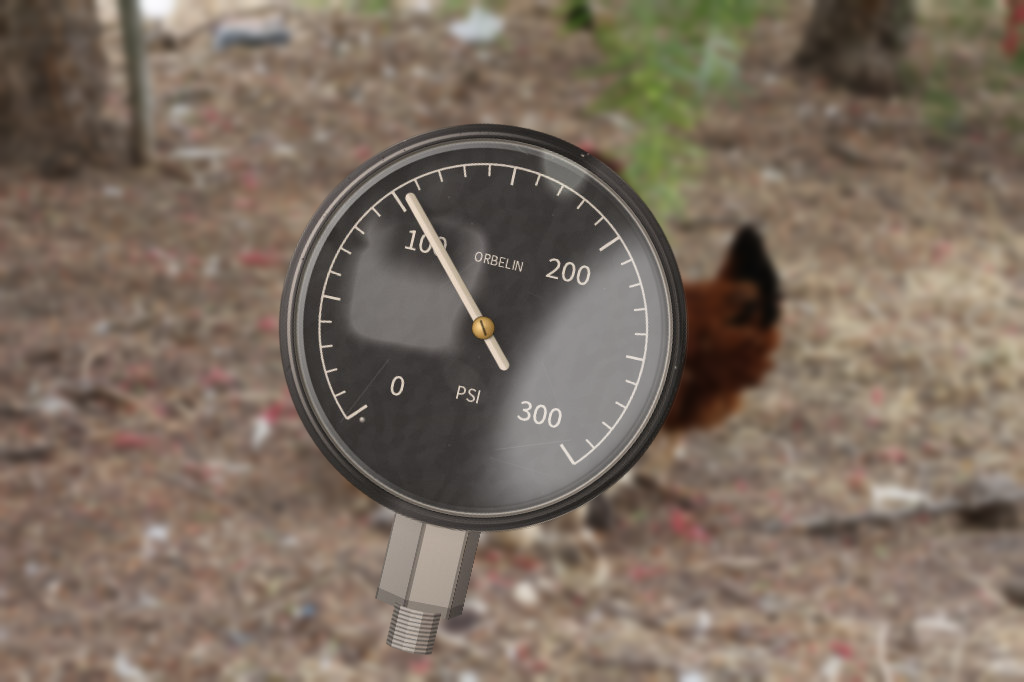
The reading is 105 psi
